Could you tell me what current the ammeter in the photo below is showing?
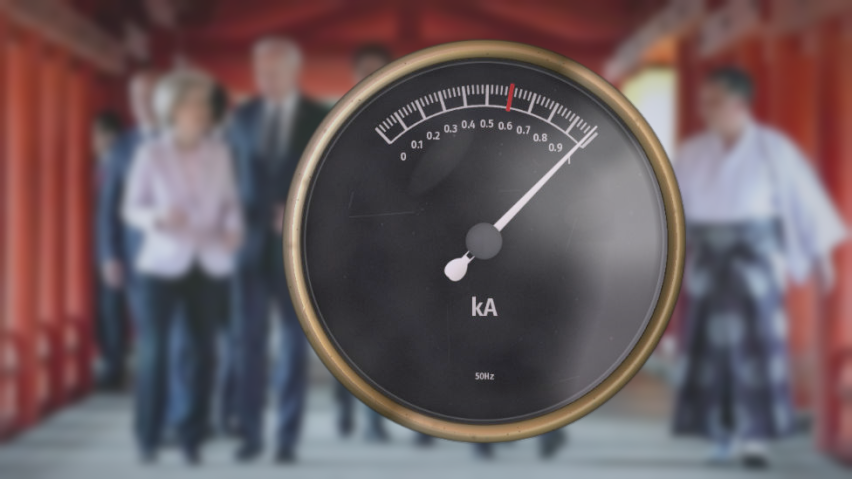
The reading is 0.98 kA
